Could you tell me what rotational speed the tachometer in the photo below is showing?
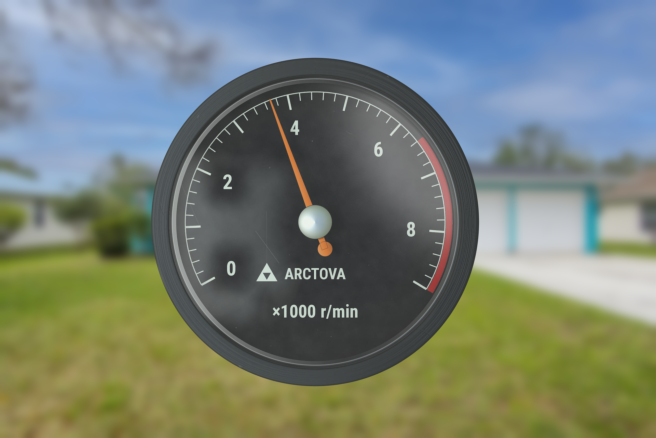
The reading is 3700 rpm
